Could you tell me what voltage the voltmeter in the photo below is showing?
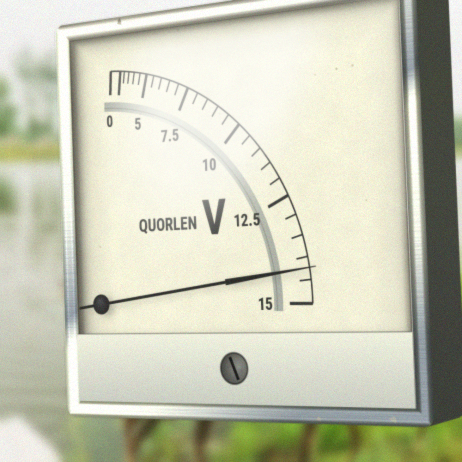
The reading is 14.25 V
